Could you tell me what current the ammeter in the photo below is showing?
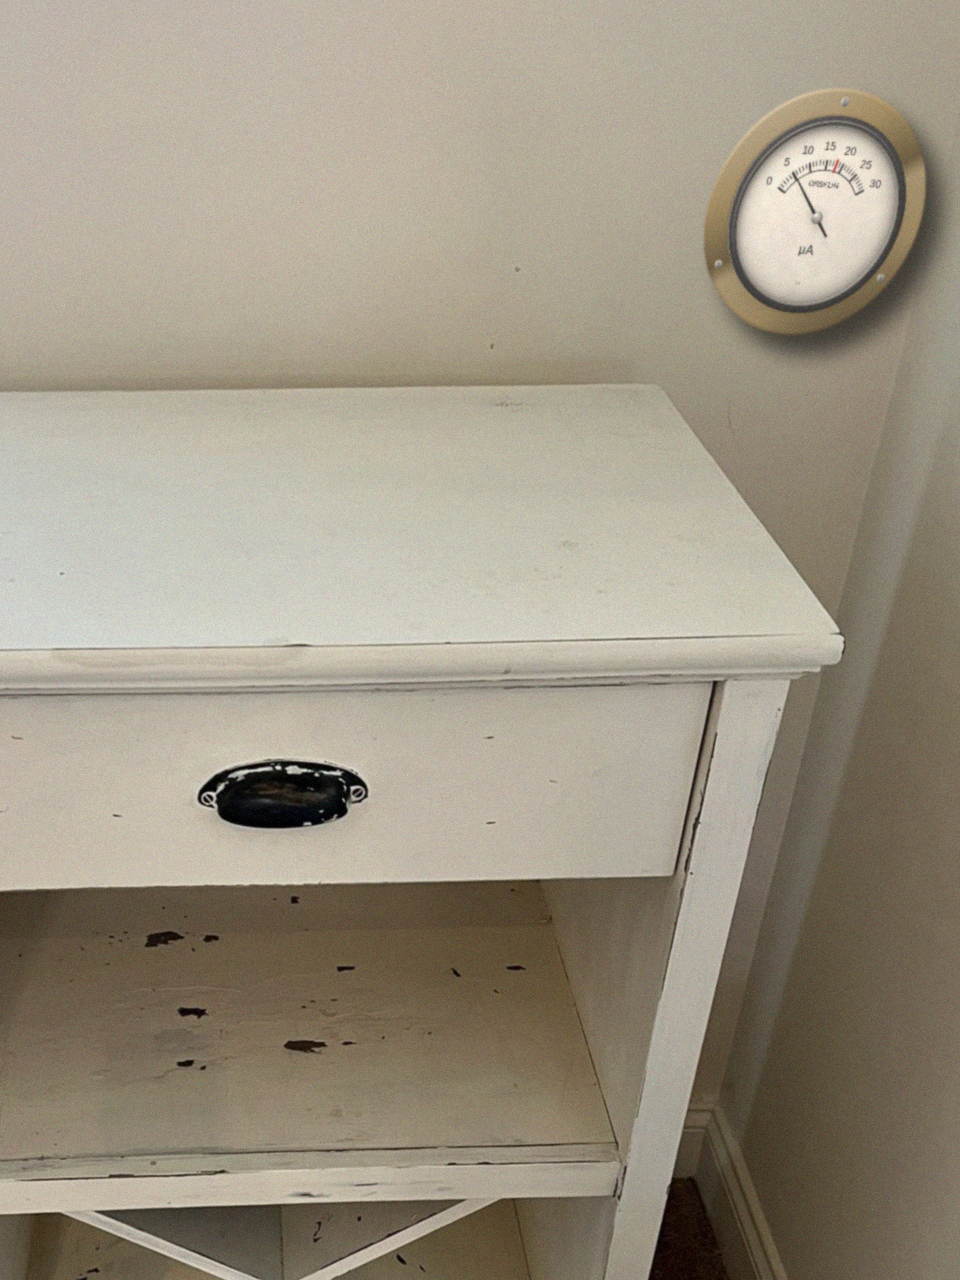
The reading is 5 µA
